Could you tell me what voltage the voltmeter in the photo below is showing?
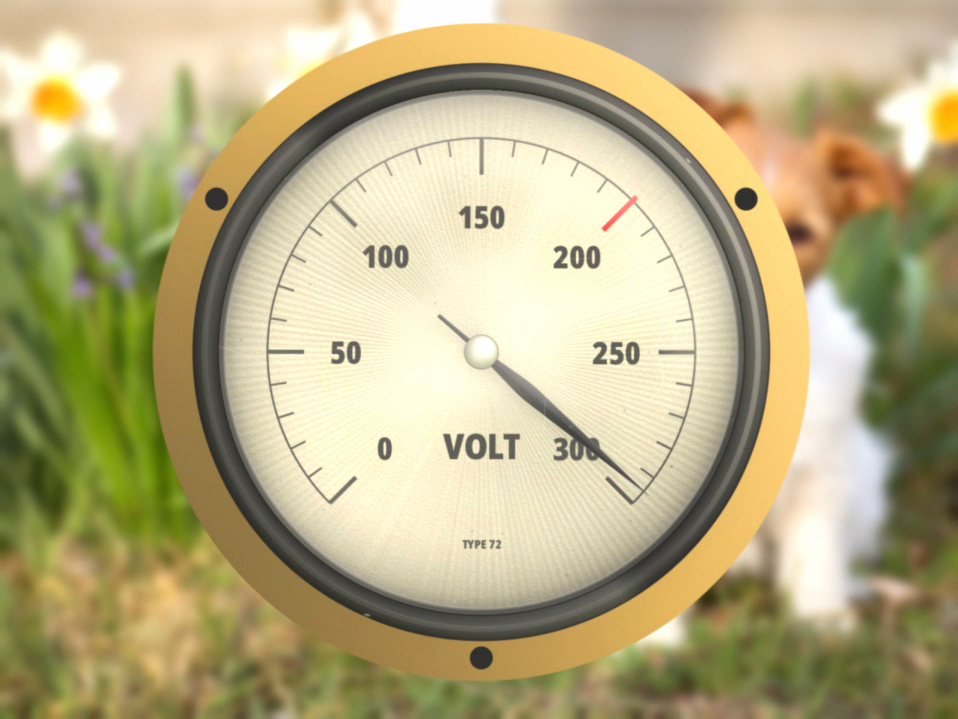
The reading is 295 V
